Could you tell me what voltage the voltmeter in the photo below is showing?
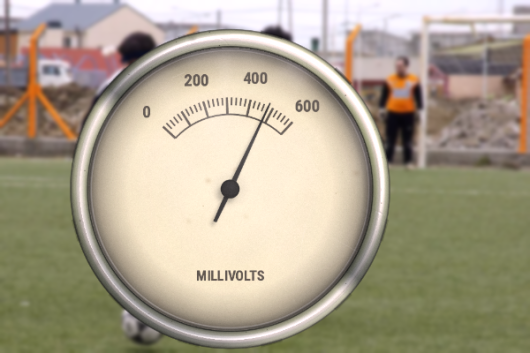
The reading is 480 mV
